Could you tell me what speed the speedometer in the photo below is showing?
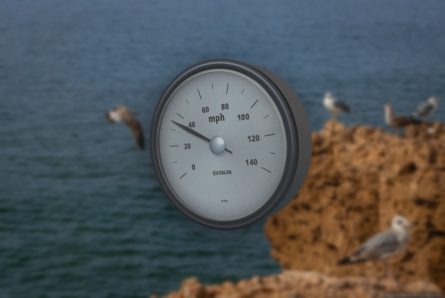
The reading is 35 mph
